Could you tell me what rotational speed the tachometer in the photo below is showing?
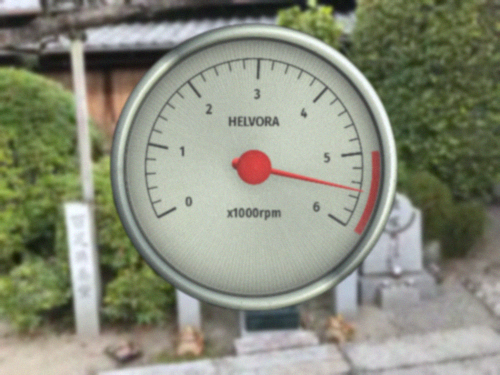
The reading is 5500 rpm
